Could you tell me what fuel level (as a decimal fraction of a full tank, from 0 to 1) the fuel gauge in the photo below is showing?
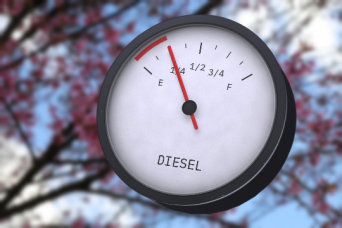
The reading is 0.25
